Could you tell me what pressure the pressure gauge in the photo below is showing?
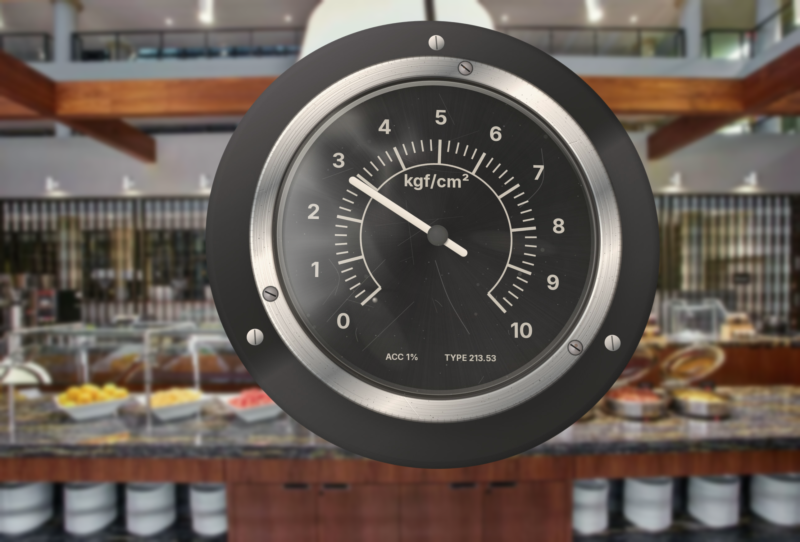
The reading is 2.8 kg/cm²
